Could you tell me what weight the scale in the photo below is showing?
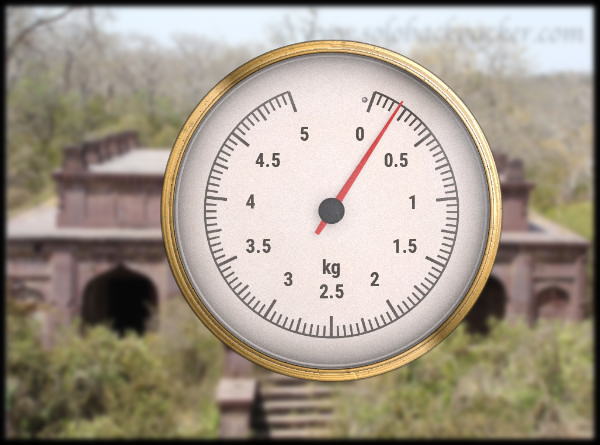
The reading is 0.2 kg
